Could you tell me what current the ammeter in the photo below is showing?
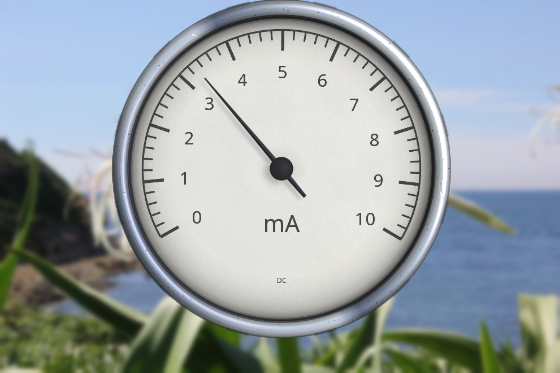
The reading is 3.3 mA
